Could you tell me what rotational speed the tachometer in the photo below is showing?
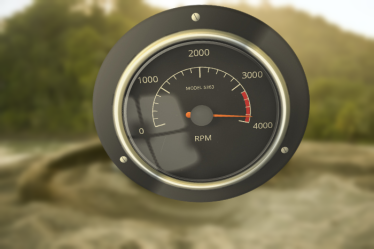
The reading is 3800 rpm
